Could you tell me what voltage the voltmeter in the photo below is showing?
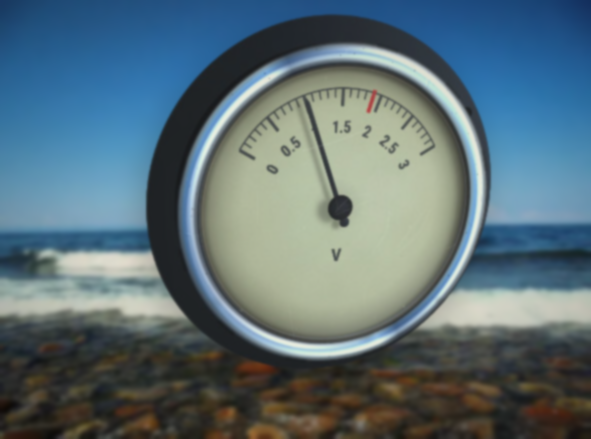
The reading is 1 V
